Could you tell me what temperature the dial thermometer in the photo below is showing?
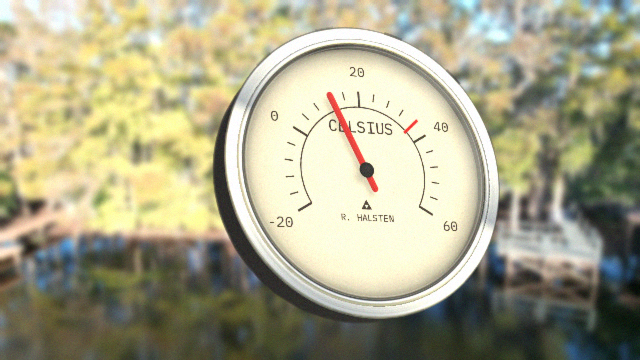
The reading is 12 °C
